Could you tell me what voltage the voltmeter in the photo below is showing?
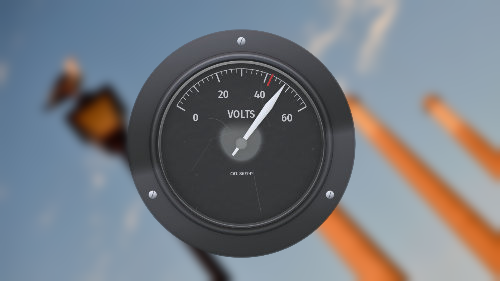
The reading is 48 V
